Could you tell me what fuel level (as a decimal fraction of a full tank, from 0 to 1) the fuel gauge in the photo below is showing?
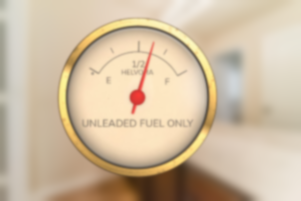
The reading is 0.625
